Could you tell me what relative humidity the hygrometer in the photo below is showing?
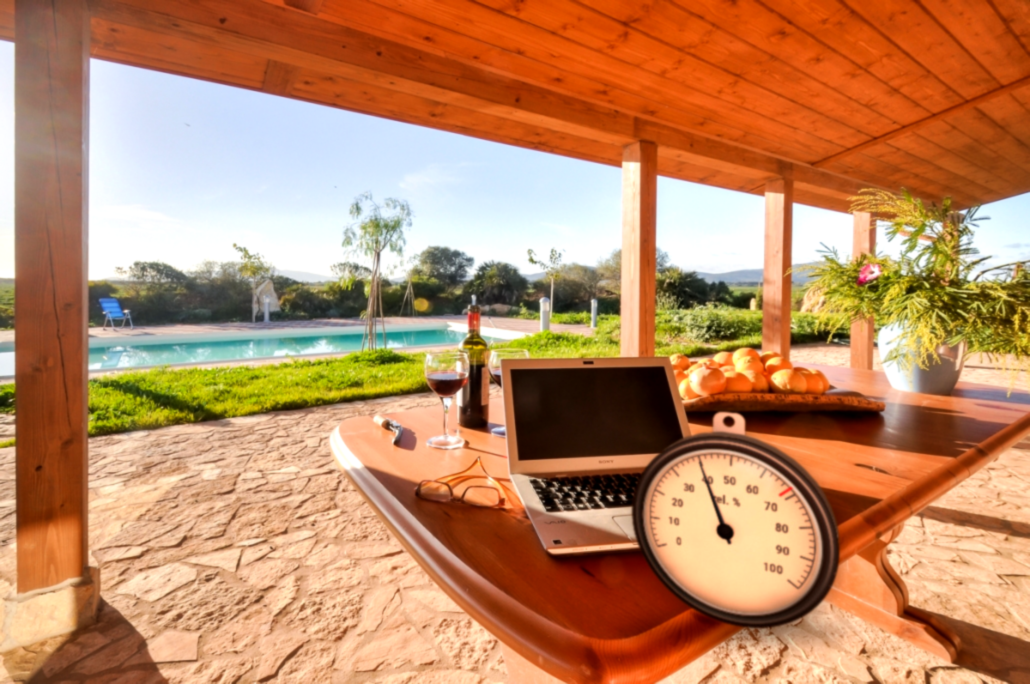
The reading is 40 %
